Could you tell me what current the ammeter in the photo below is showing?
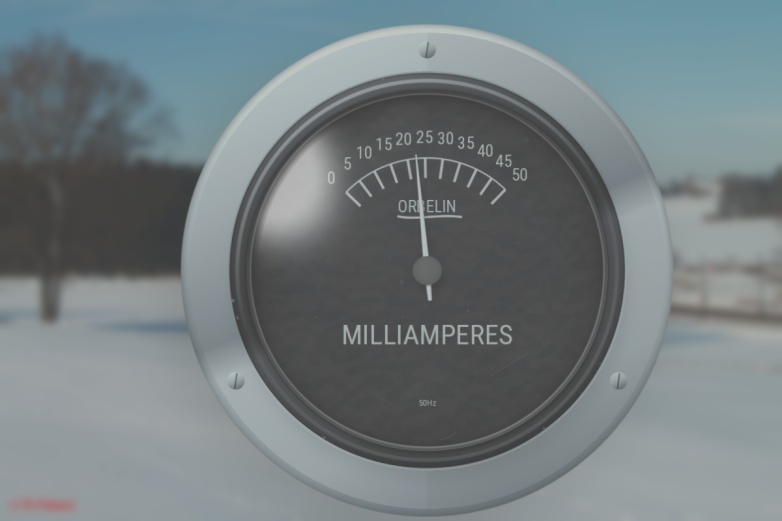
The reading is 22.5 mA
